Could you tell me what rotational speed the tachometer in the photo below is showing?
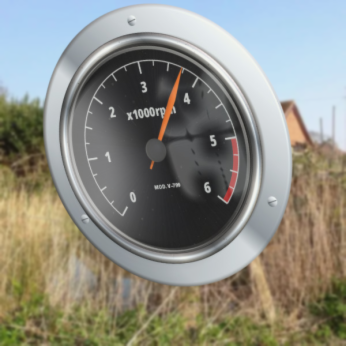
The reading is 3750 rpm
